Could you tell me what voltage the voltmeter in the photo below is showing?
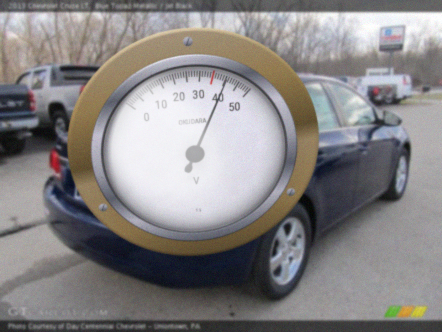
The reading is 40 V
